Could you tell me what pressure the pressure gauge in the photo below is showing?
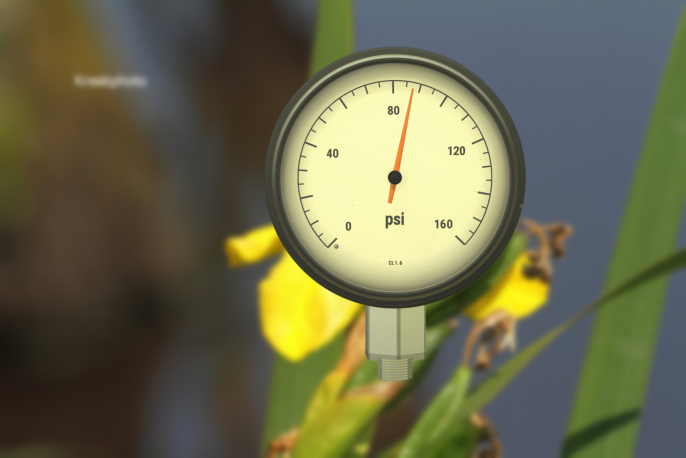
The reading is 87.5 psi
